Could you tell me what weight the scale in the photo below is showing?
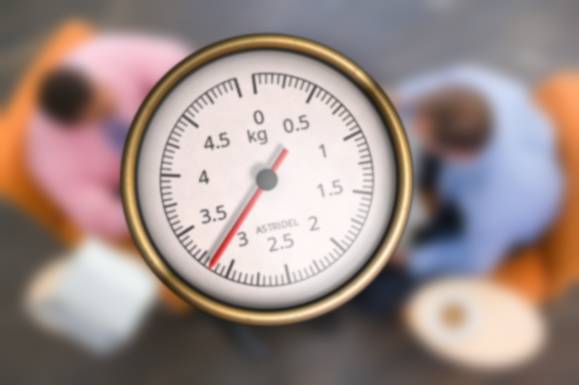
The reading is 3.15 kg
